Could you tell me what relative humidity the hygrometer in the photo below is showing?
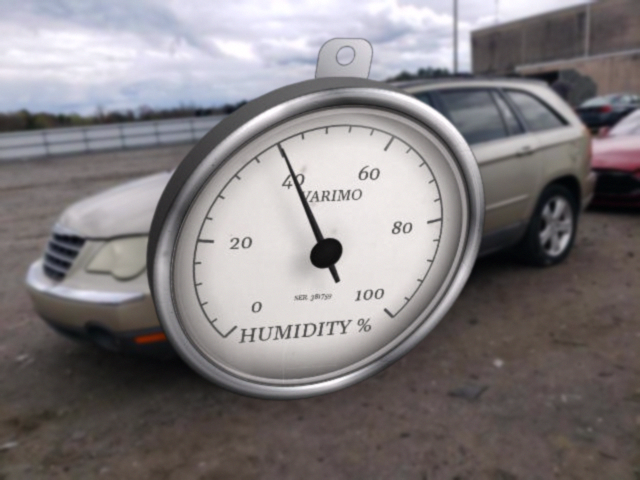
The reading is 40 %
